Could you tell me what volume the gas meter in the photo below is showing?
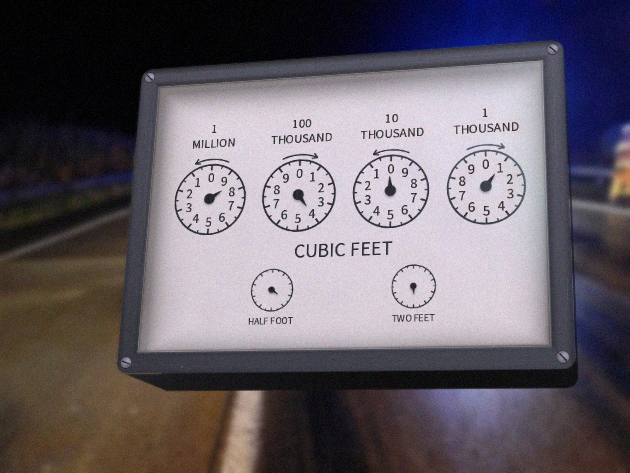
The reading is 840100 ft³
